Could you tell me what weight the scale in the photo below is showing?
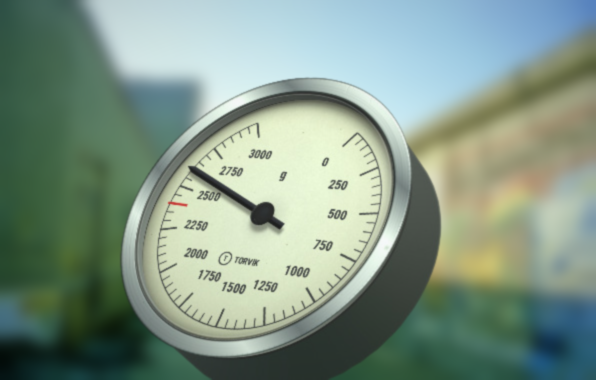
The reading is 2600 g
